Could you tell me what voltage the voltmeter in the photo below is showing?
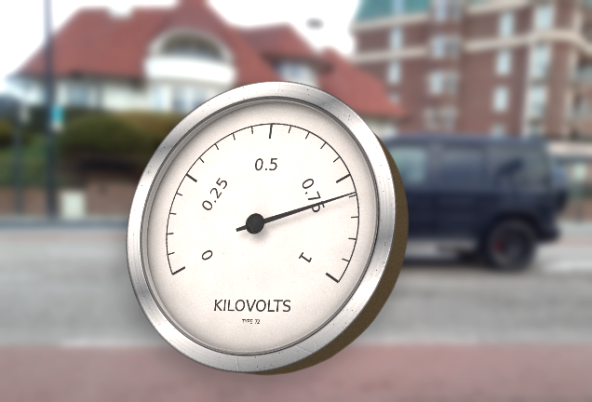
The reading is 0.8 kV
